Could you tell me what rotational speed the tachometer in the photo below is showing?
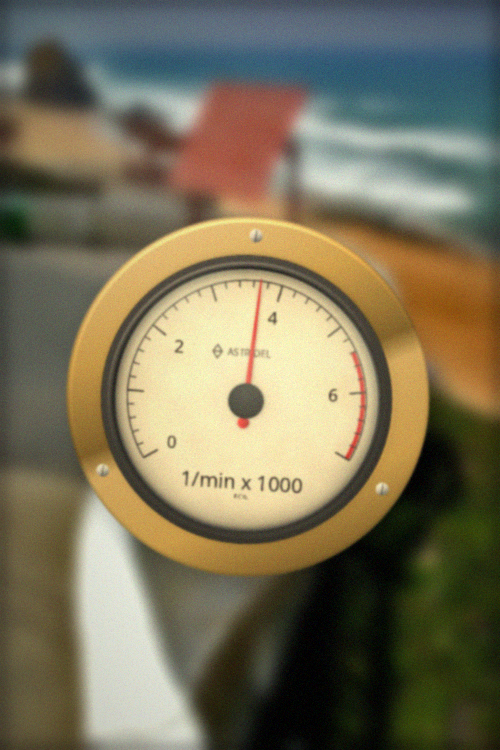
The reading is 3700 rpm
